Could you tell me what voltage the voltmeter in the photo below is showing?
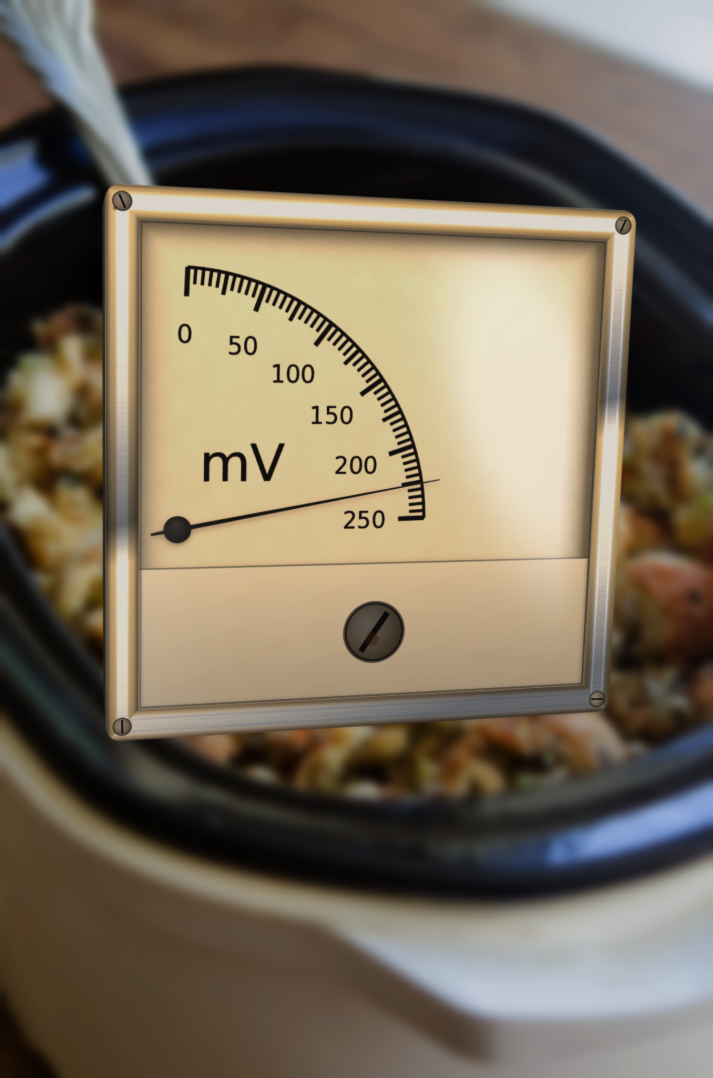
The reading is 225 mV
